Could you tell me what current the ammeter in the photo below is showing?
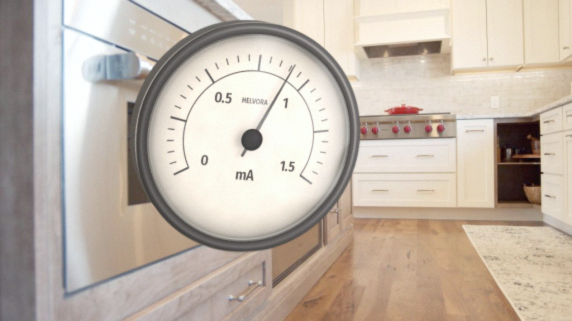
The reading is 0.9 mA
